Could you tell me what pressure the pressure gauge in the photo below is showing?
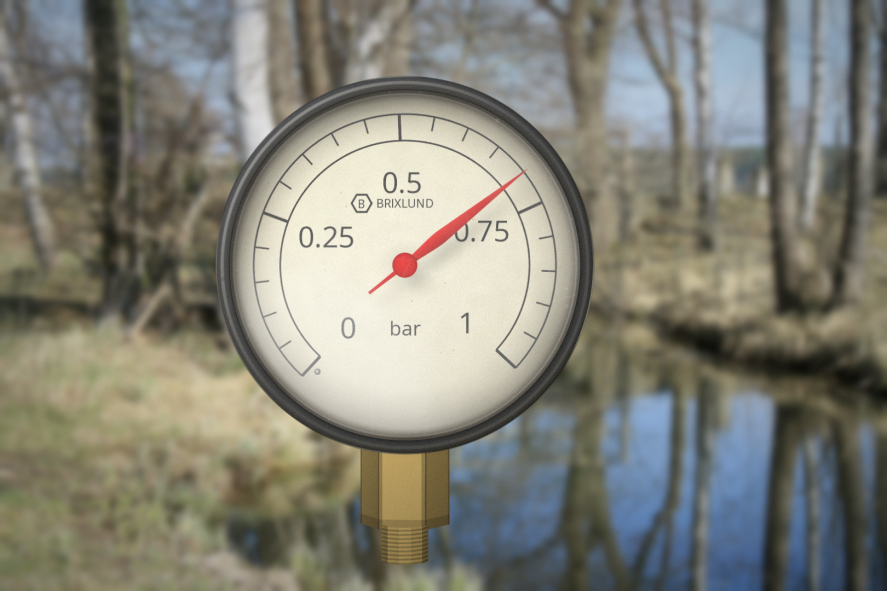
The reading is 0.7 bar
